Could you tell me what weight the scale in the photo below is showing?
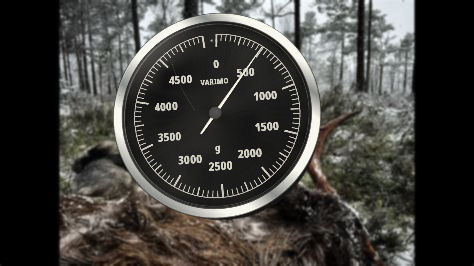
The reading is 500 g
